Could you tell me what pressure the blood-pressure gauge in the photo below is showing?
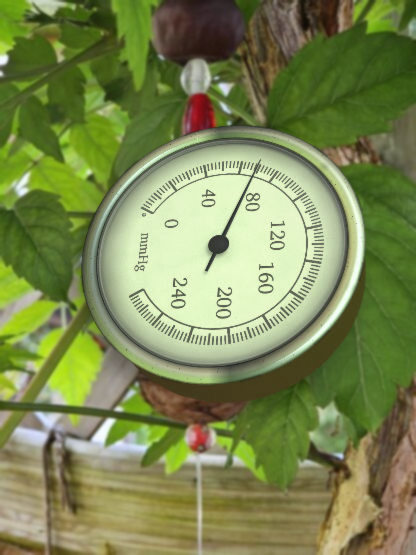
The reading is 70 mmHg
